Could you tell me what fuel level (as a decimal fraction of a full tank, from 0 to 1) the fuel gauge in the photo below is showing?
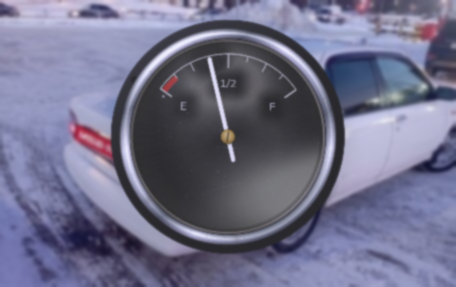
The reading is 0.375
